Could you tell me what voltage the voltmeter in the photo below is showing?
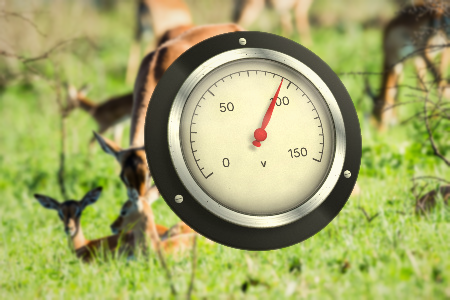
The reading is 95 V
